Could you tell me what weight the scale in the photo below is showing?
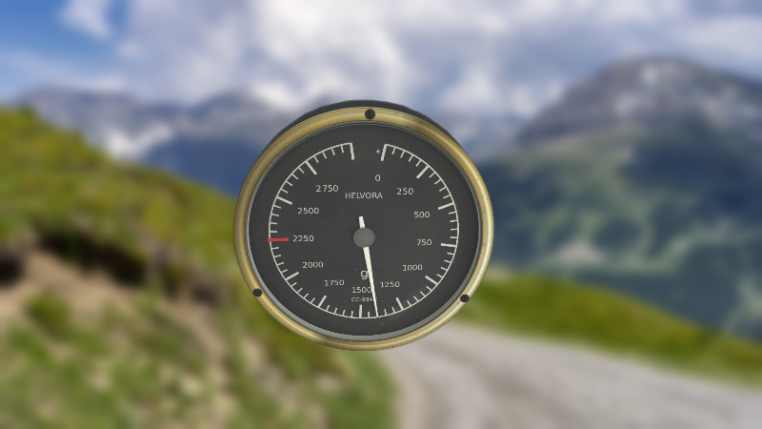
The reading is 1400 g
